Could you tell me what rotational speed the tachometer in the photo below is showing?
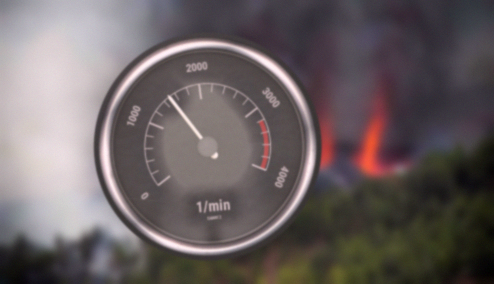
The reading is 1500 rpm
